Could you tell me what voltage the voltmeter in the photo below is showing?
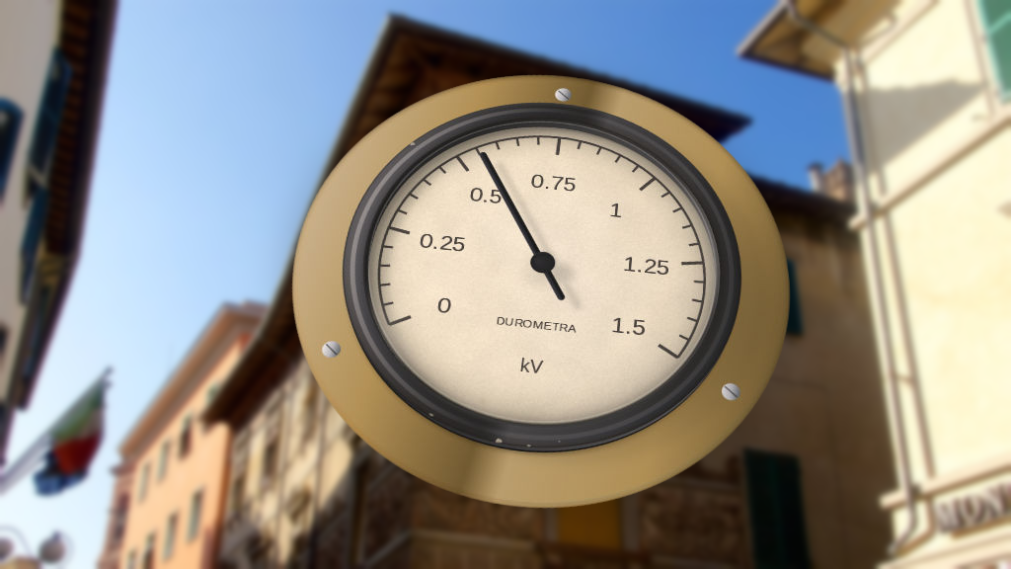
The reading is 0.55 kV
